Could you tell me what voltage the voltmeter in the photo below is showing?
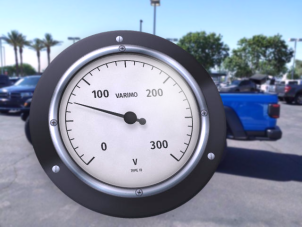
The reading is 70 V
